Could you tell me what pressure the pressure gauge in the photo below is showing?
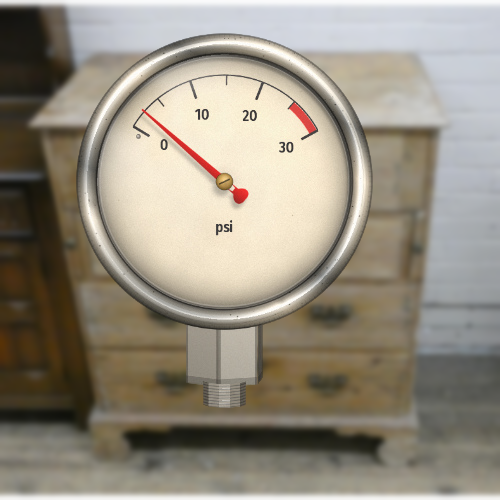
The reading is 2.5 psi
